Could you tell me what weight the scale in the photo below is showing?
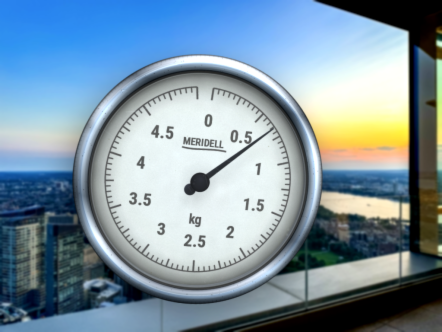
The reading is 0.65 kg
